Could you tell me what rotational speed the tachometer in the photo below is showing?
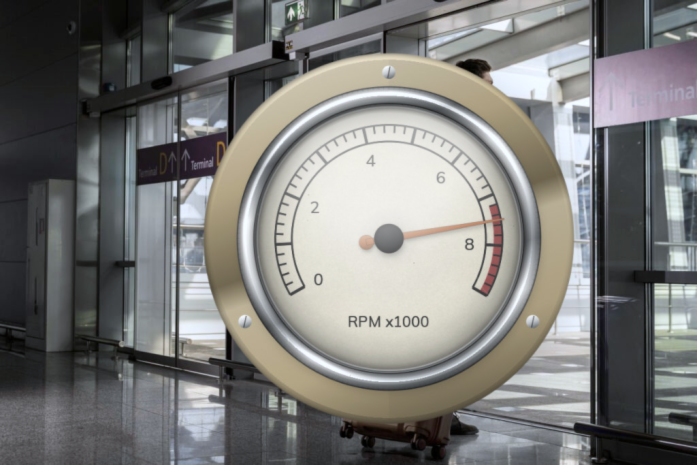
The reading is 7500 rpm
